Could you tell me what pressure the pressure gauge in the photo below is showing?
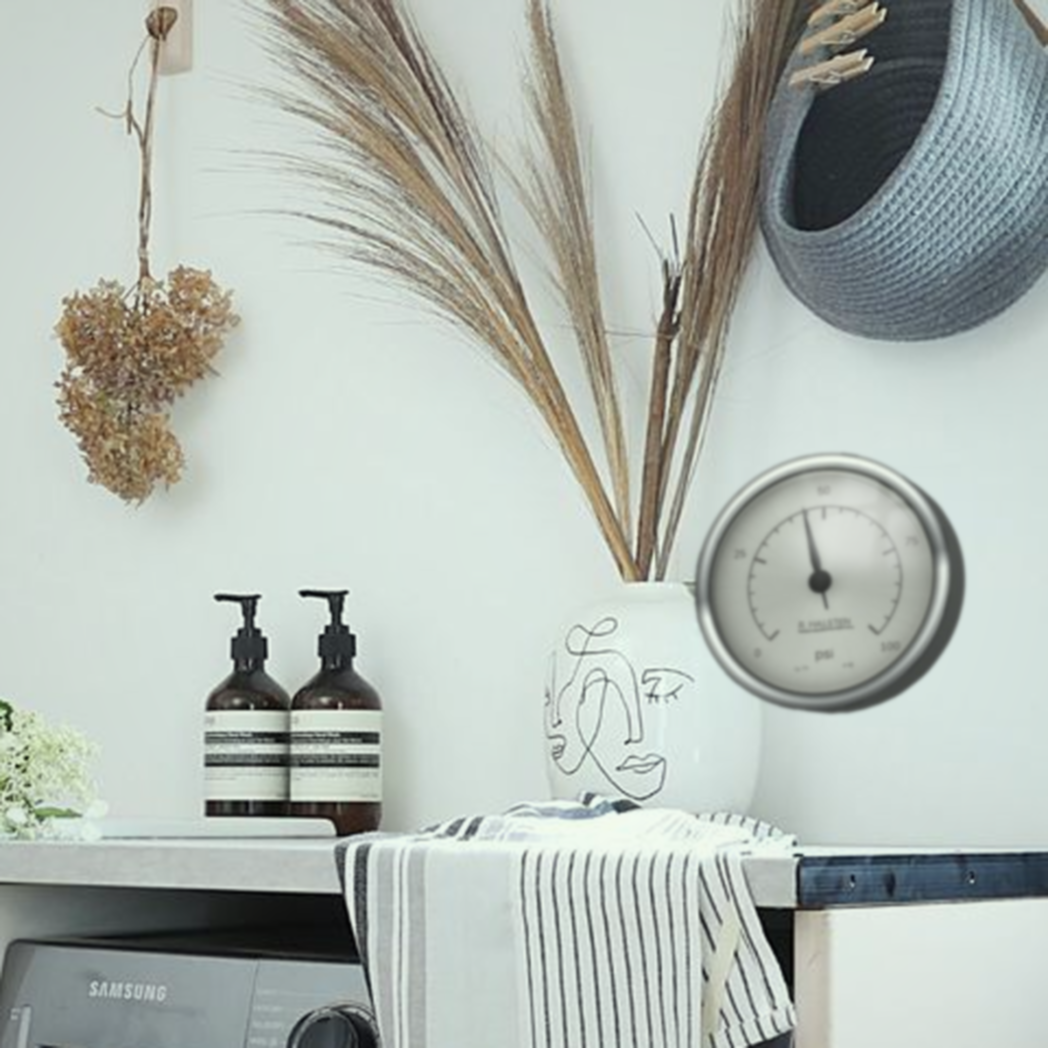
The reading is 45 psi
